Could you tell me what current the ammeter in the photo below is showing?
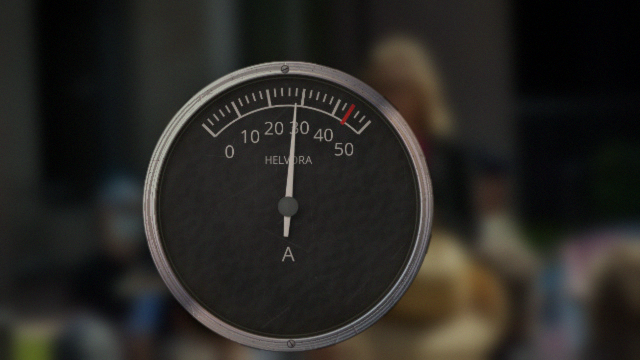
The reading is 28 A
